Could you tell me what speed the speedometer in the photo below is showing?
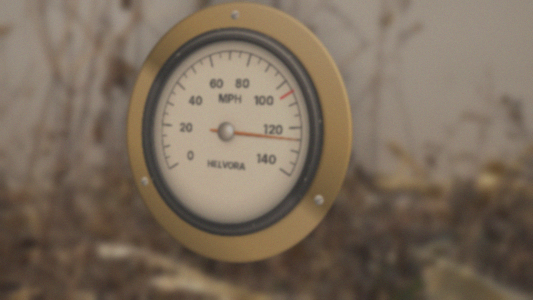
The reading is 125 mph
